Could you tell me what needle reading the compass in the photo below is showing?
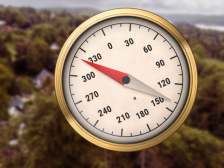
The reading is 320 °
